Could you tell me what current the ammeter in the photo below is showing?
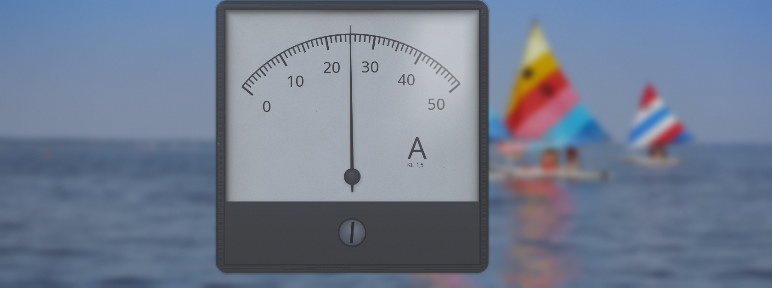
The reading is 25 A
